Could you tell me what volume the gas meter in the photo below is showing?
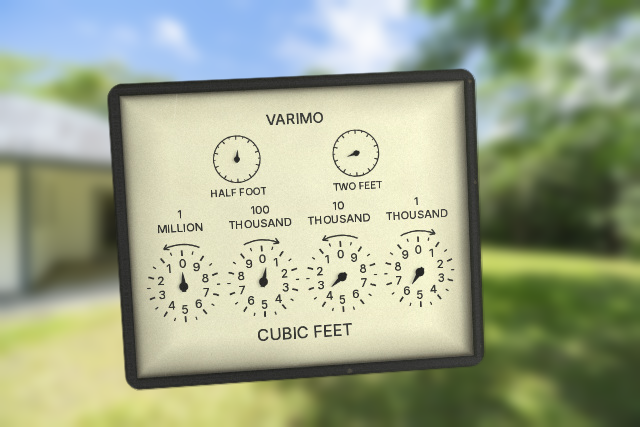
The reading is 3600 ft³
